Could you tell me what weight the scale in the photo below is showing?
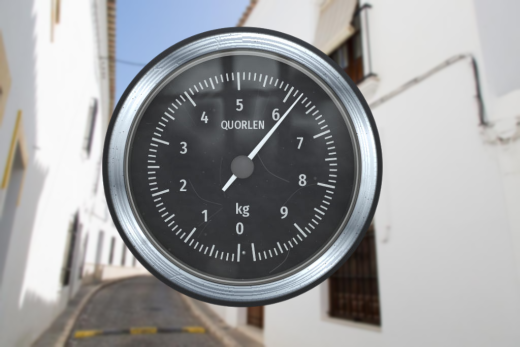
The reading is 6.2 kg
